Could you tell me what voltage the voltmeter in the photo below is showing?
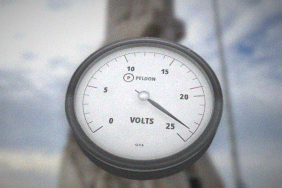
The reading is 24 V
